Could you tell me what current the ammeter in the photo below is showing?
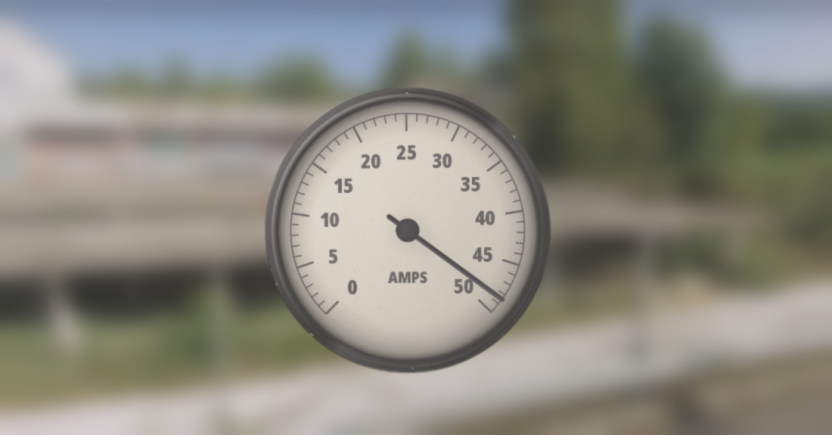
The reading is 48.5 A
